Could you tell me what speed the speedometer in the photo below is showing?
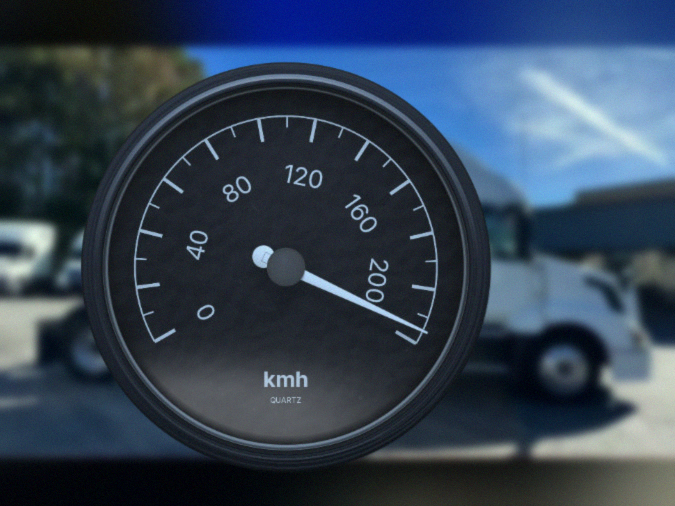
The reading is 215 km/h
